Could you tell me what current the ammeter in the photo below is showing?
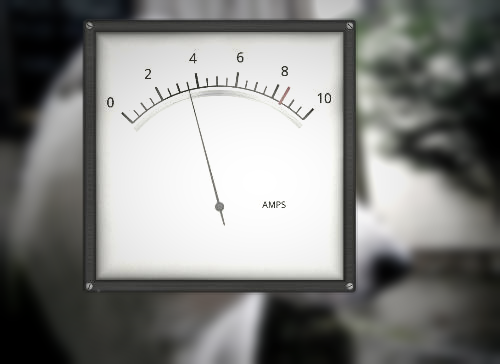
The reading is 3.5 A
